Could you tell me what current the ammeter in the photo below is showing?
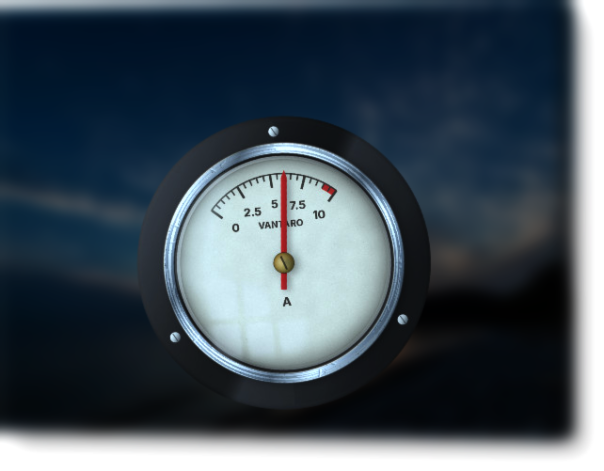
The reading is 6 A
